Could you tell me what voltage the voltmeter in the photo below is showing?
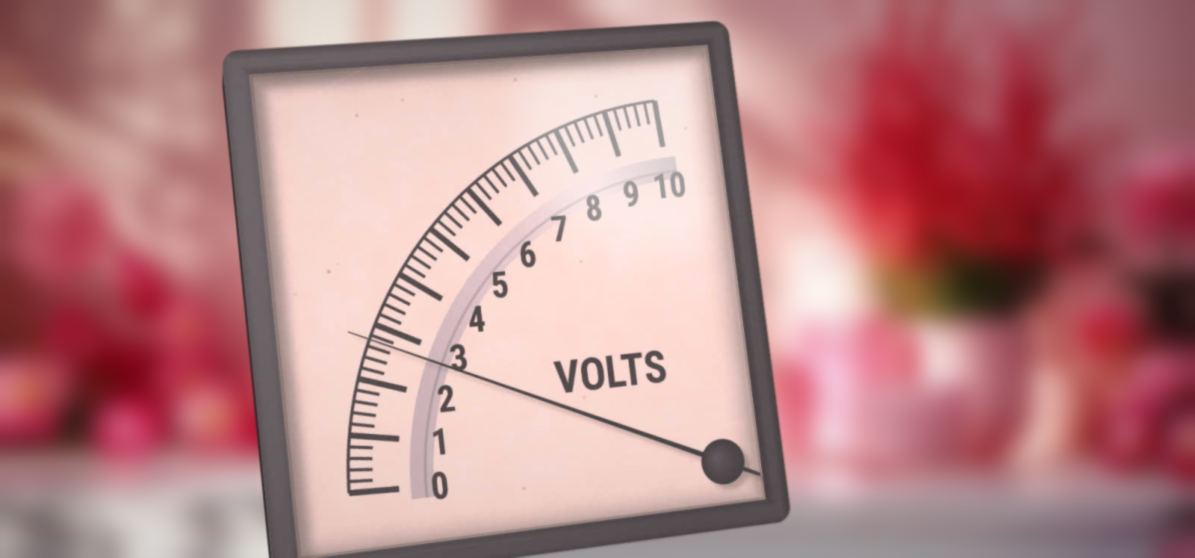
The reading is 2.7 V
